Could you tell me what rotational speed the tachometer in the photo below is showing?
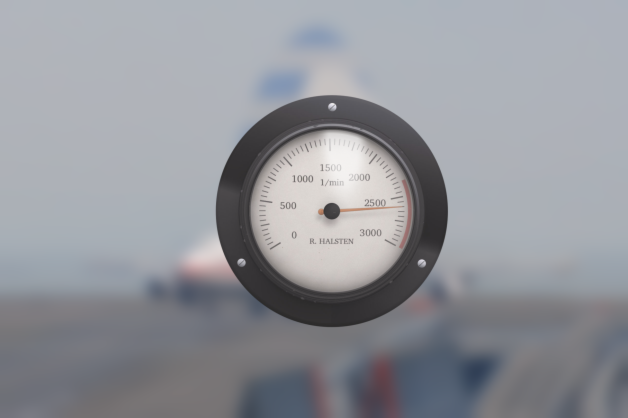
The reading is 2600 rpm
